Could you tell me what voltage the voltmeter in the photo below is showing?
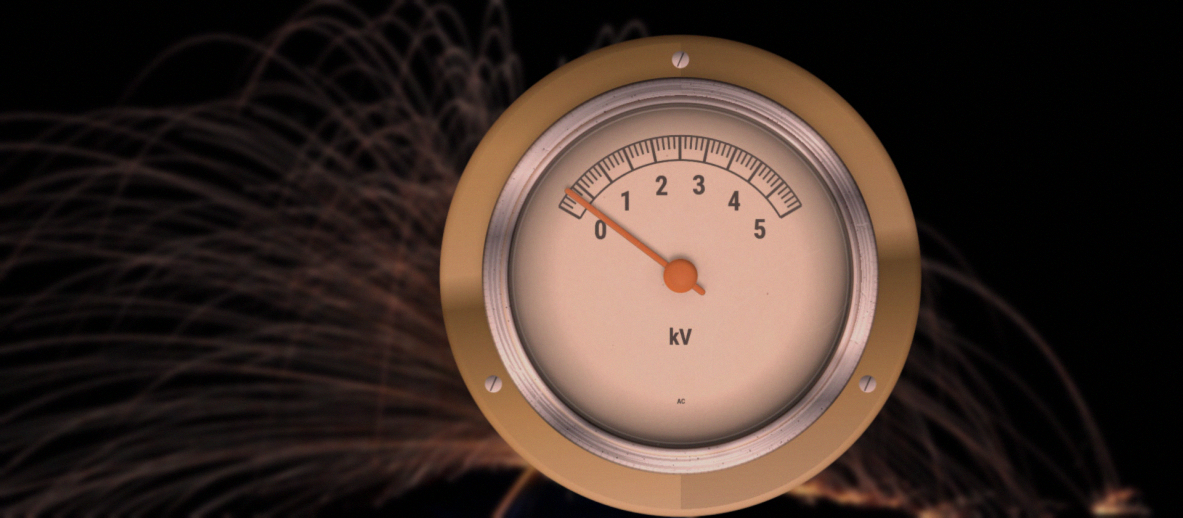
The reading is 0.3 kV
